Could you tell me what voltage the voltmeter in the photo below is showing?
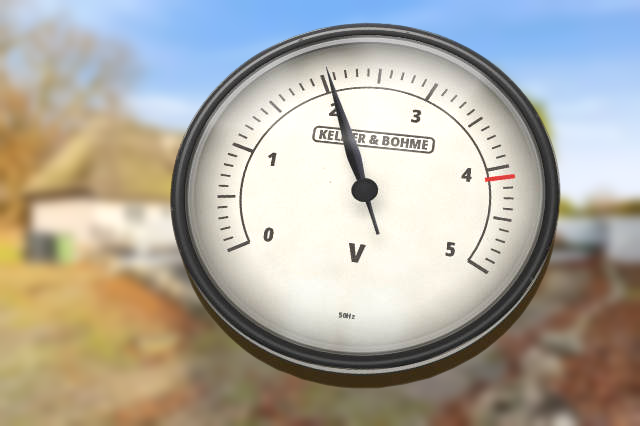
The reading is 2.05 V
